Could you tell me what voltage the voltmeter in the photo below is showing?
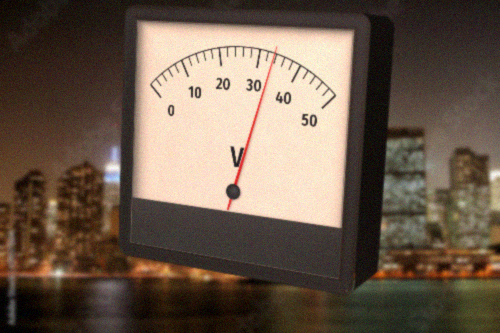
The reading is 34 V
